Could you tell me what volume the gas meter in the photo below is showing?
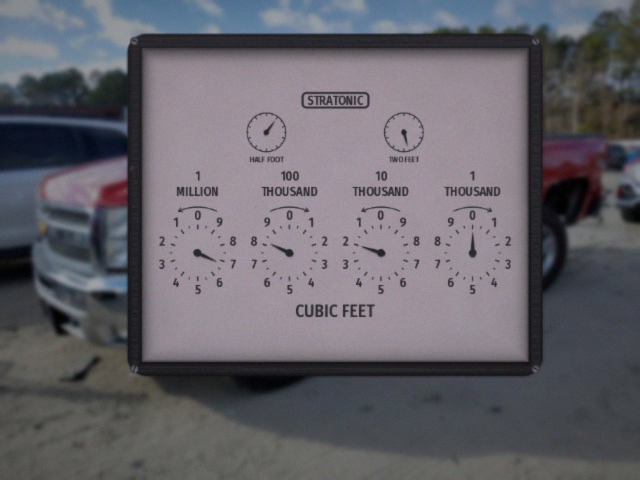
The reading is 682000 ft³
